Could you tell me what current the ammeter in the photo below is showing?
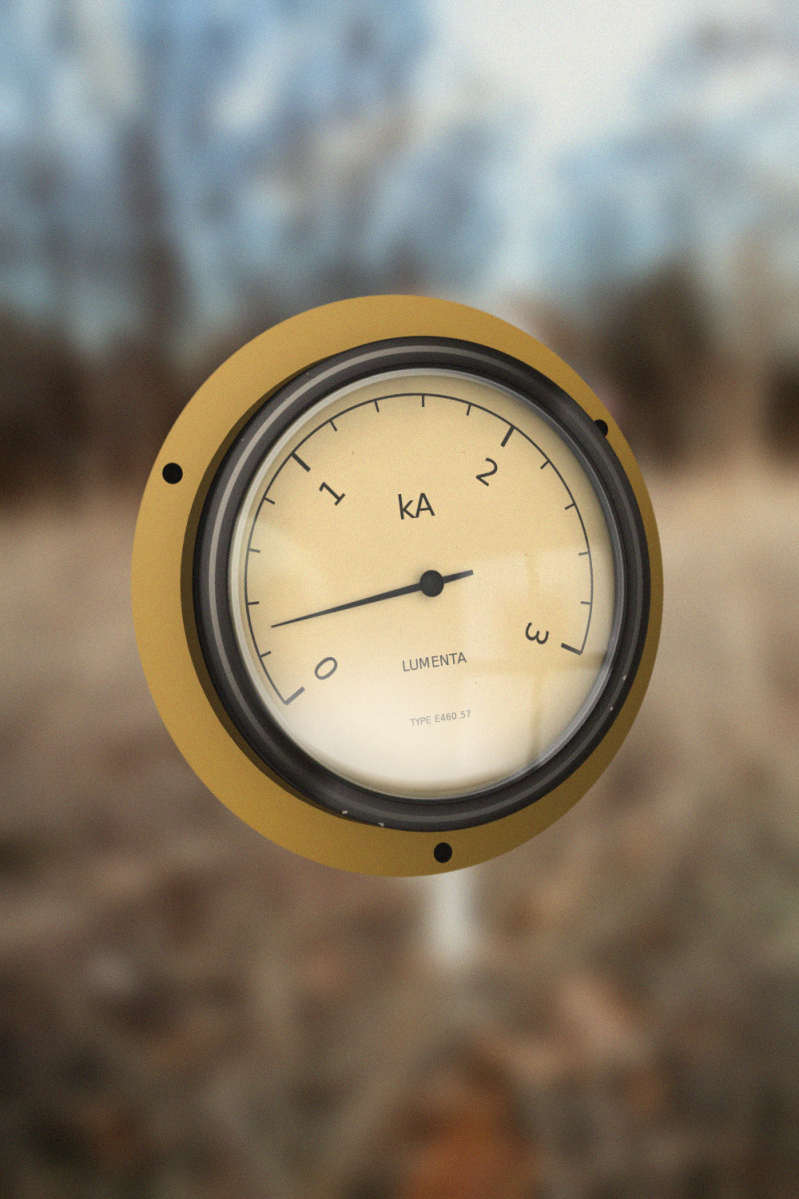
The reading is 0.3 kA
